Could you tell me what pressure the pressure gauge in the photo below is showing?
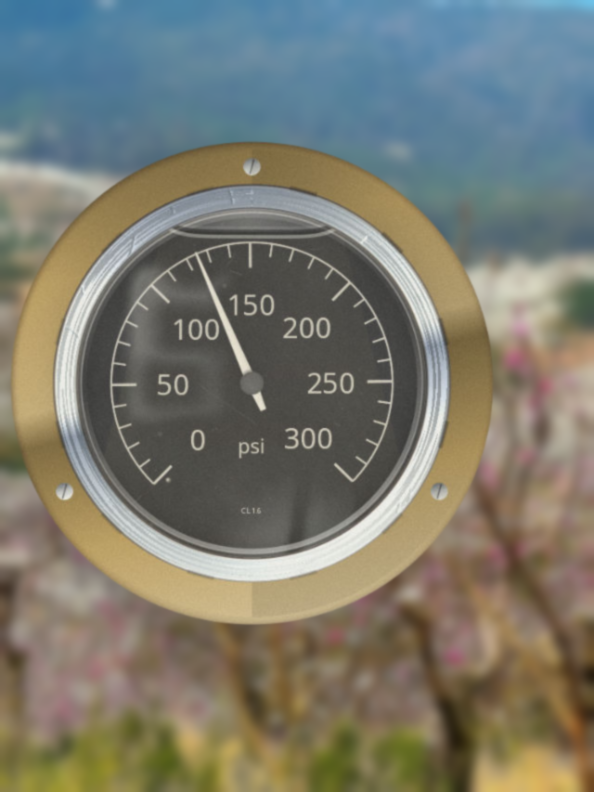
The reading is 125 psi
